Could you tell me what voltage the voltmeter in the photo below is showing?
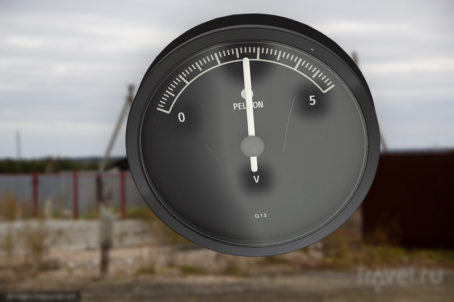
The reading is 2.7 V
